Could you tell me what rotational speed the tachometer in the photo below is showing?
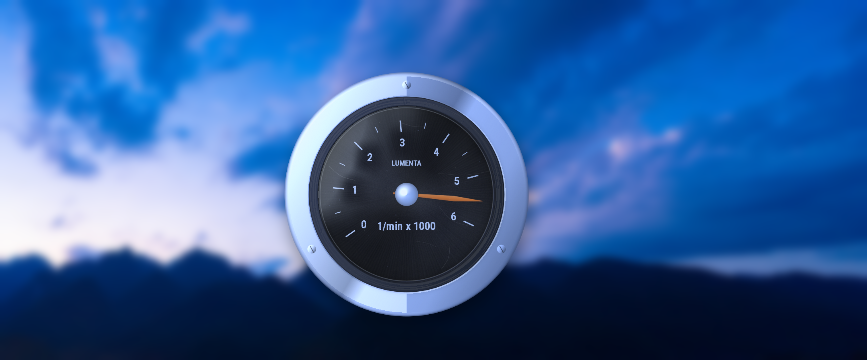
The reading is 5500 rpm
